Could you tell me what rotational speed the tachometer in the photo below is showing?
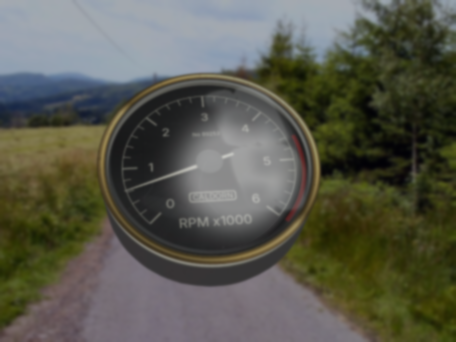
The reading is 600 rpm
